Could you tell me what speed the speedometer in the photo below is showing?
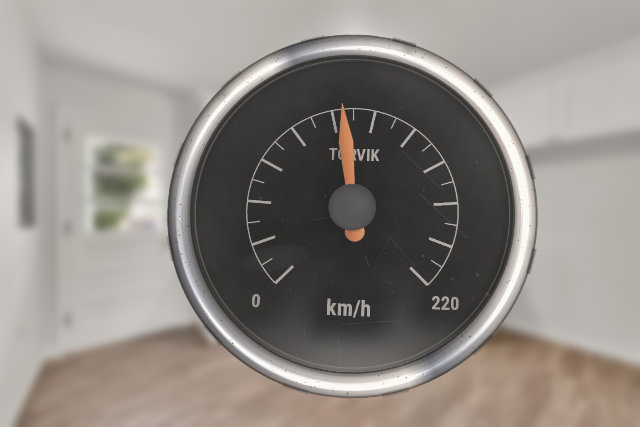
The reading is 105 km/h
